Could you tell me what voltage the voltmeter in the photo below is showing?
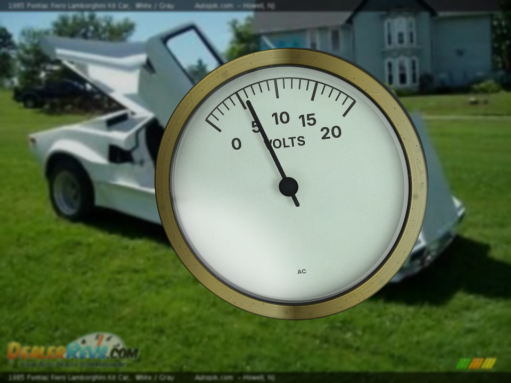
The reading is 6 V
